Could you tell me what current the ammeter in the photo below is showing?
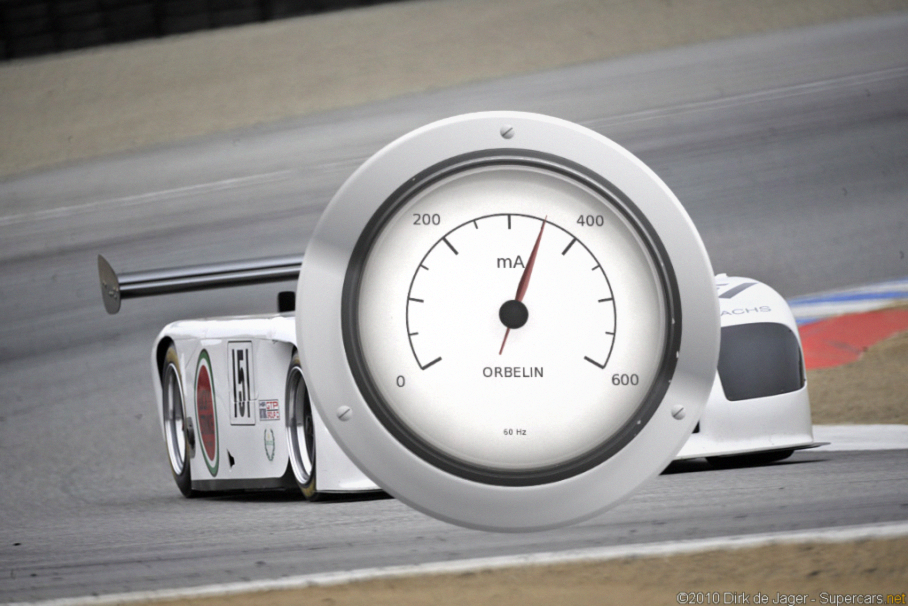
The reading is 350 mA
